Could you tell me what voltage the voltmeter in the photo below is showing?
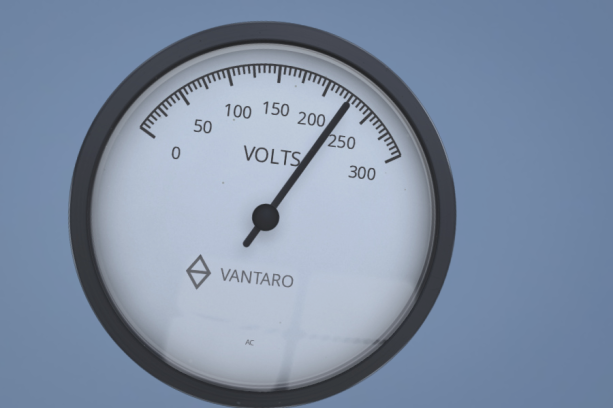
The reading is 225 V
